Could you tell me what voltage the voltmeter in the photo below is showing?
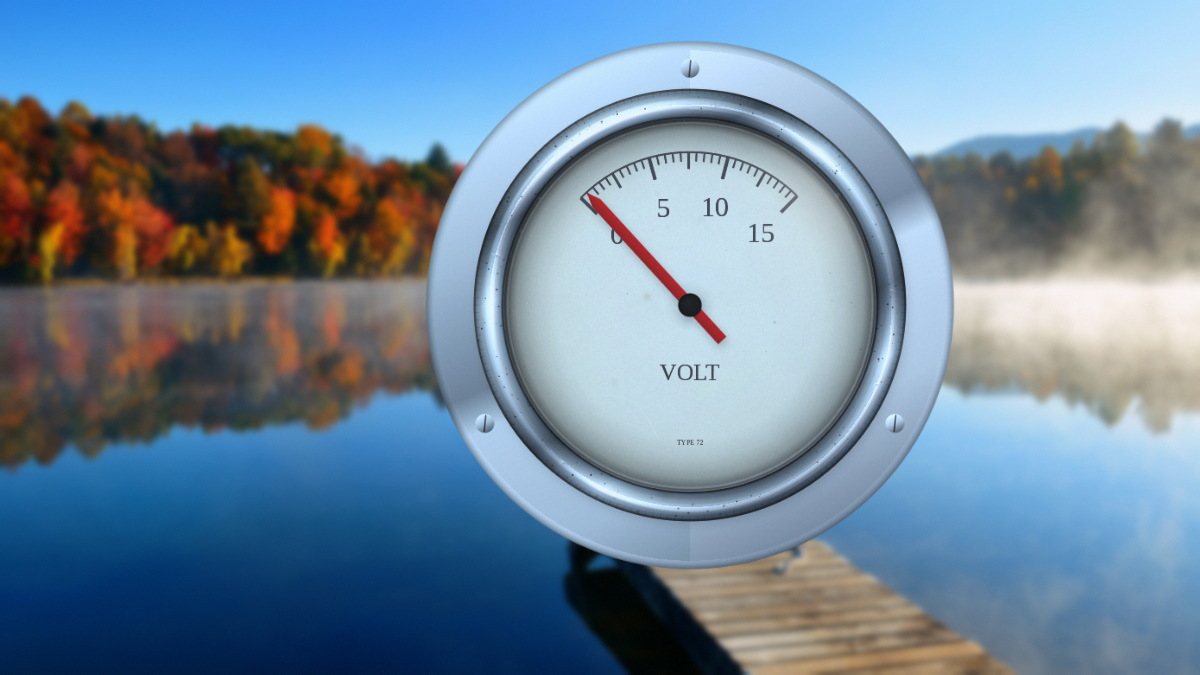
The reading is 0.5 V
